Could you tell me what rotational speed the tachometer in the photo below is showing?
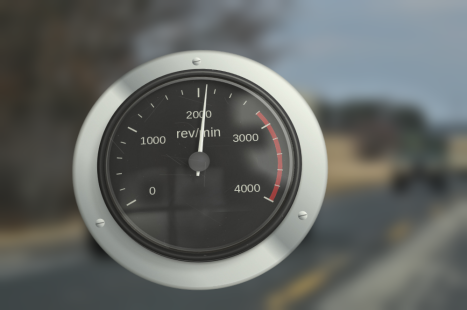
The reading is 2100 rpm
